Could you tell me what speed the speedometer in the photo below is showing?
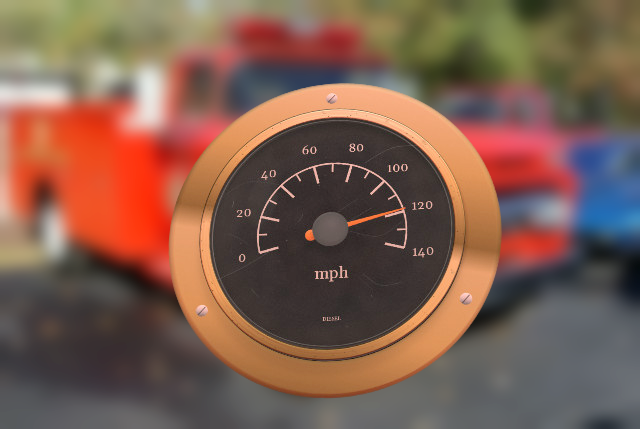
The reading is 120 mph
